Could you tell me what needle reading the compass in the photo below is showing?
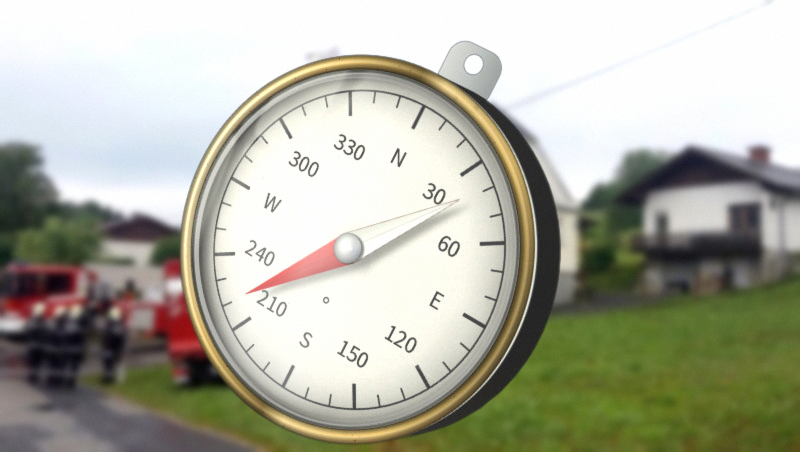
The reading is 220 °
